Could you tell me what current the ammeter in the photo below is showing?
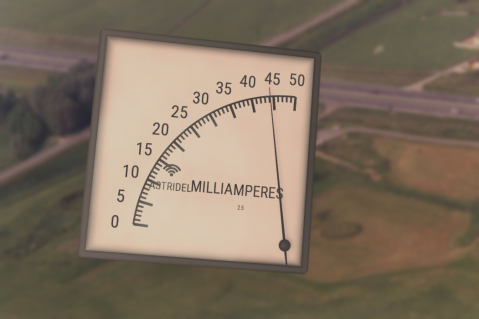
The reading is 44 mA
